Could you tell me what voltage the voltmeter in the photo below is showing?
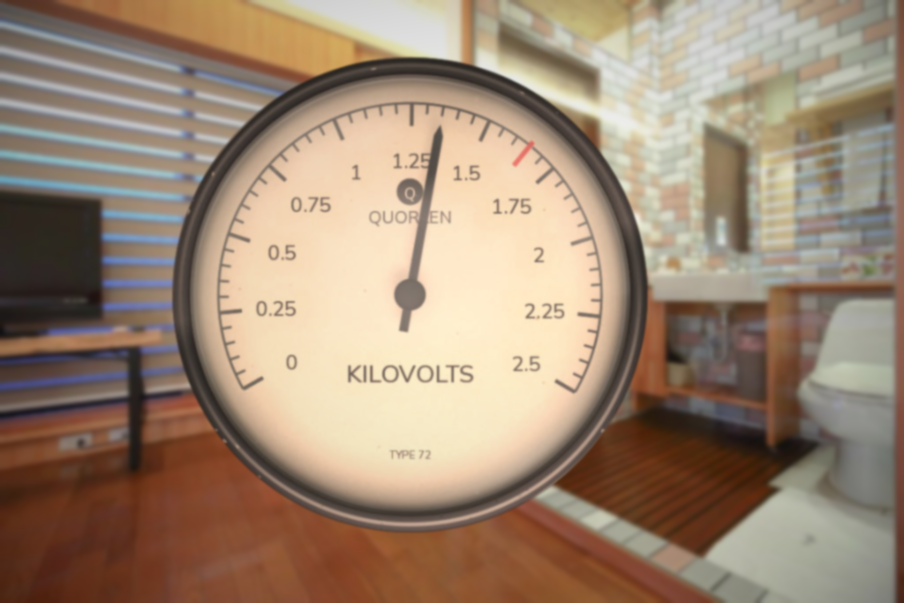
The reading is 1.35 kV
